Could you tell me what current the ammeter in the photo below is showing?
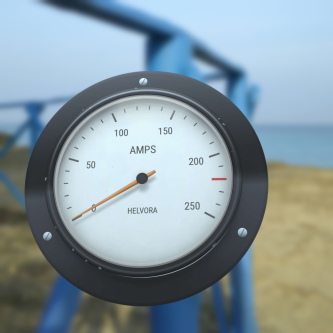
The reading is 0 A
